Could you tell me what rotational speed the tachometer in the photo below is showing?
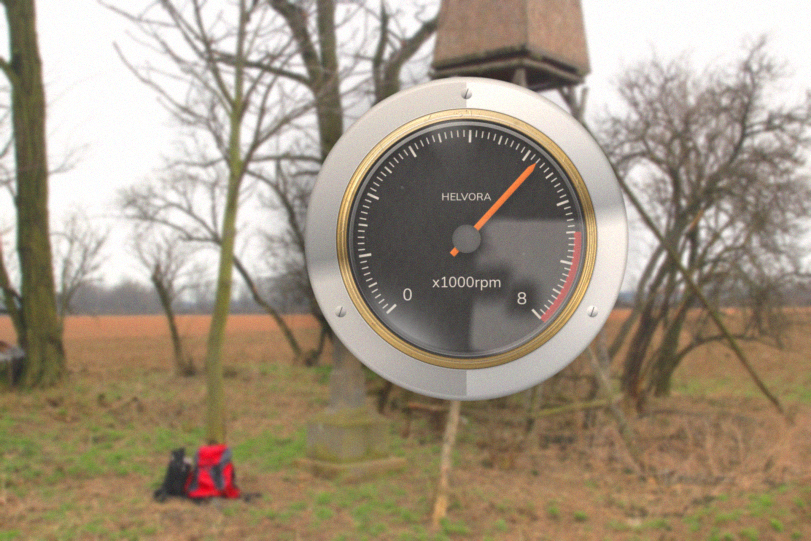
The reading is 5200 rpm
